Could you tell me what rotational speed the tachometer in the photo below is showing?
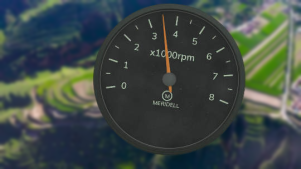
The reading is 3500 rpm
